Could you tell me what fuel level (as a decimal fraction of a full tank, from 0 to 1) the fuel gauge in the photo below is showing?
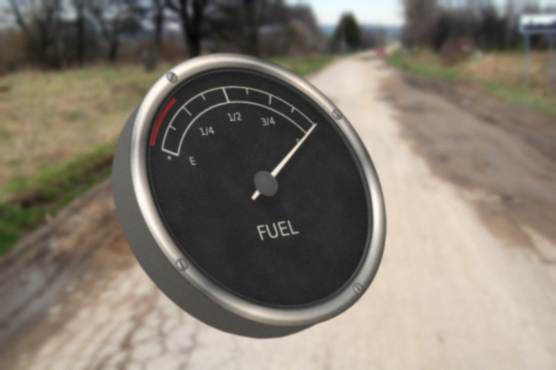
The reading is 1
